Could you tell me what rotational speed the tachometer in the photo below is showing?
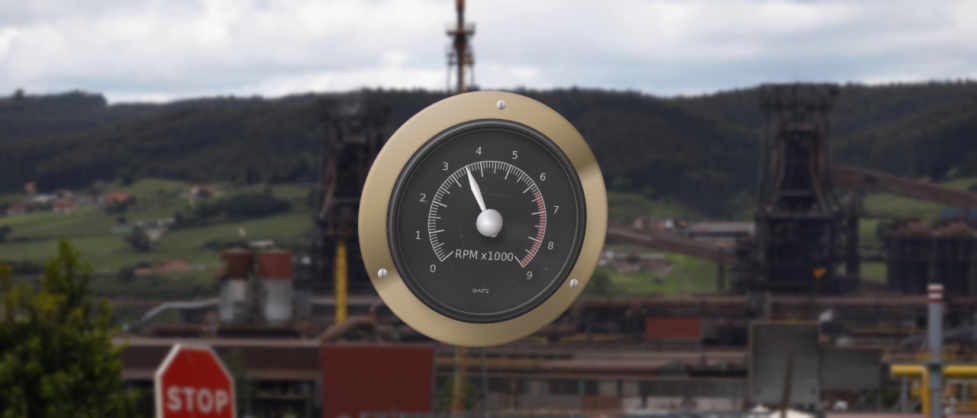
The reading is 3500 rpm
